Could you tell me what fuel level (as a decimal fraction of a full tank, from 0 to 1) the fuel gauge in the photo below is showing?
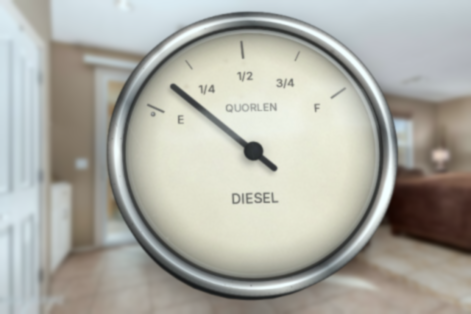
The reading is 0.125
